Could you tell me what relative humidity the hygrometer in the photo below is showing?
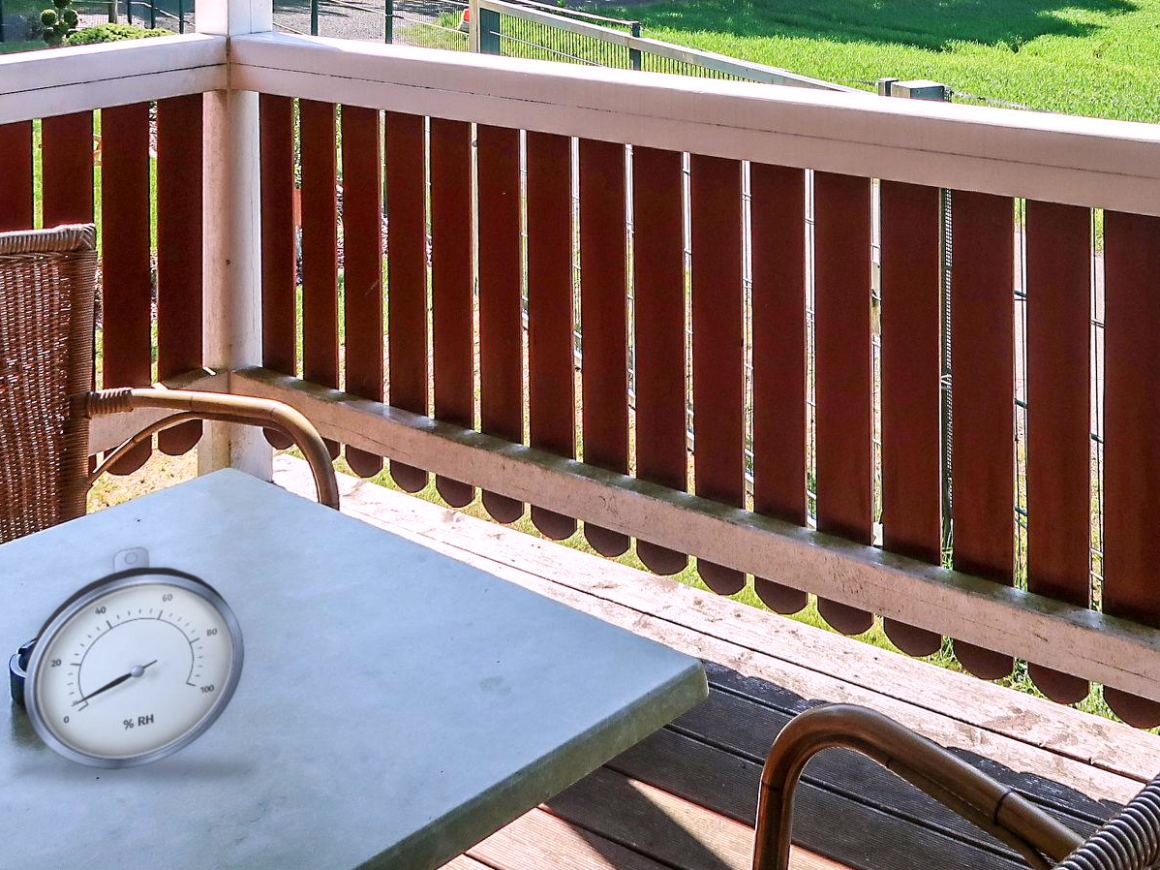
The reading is 4 %
